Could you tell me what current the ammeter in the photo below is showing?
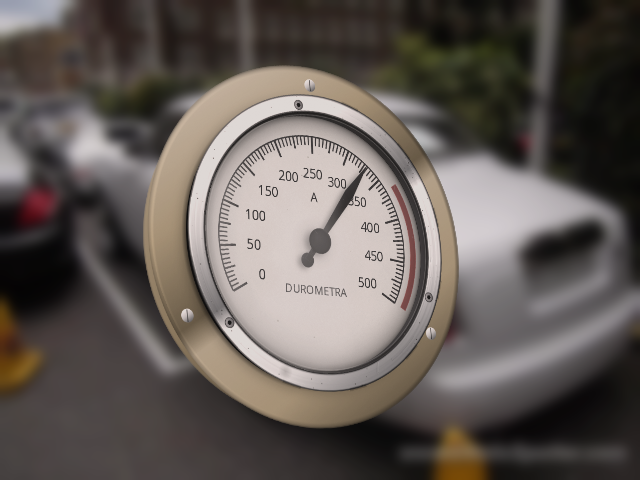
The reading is 325 A
